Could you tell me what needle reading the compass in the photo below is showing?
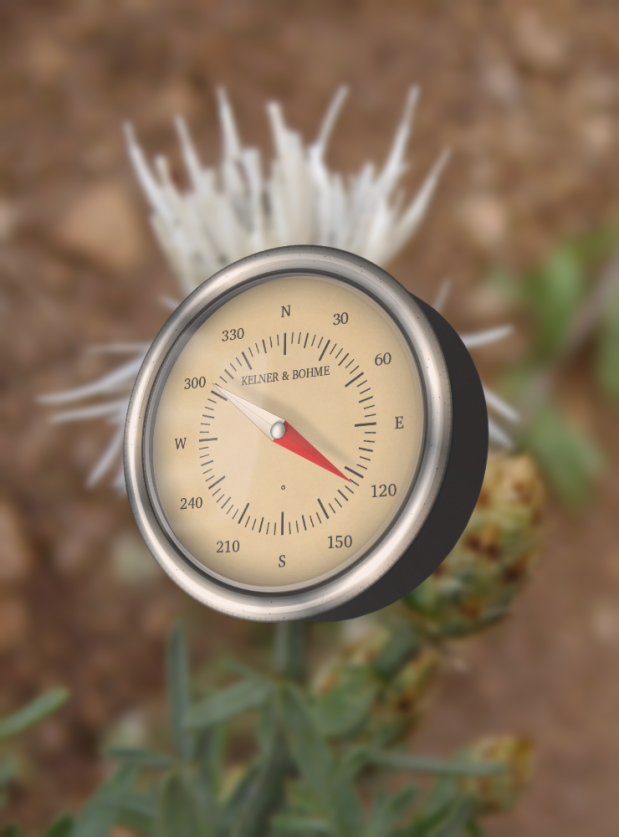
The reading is 125 °
